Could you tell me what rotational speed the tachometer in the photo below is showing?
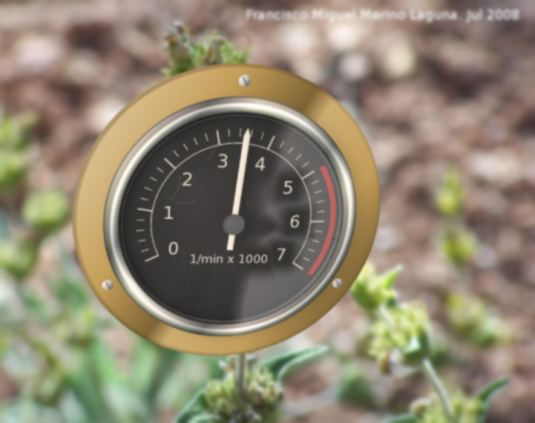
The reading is 3500 rpm
